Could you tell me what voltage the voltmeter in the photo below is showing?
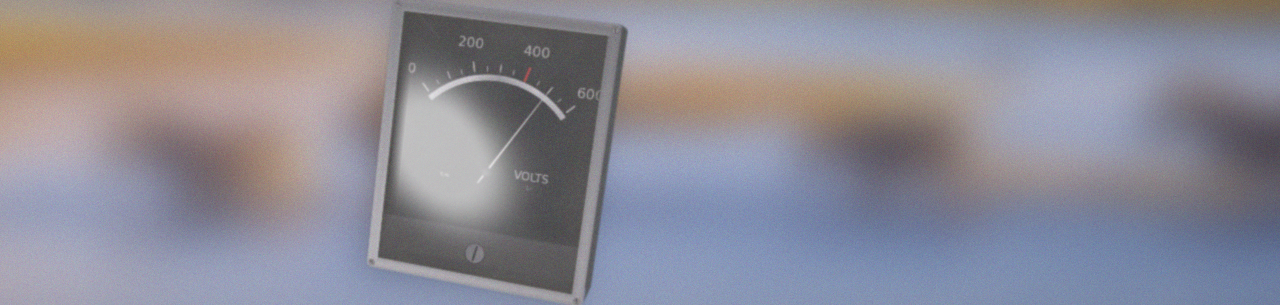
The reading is 500 V
